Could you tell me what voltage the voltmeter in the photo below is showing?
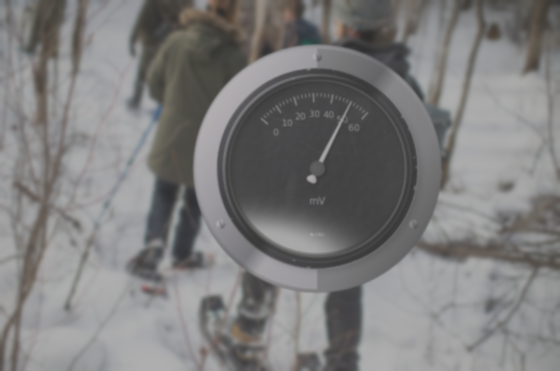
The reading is 50 mV
